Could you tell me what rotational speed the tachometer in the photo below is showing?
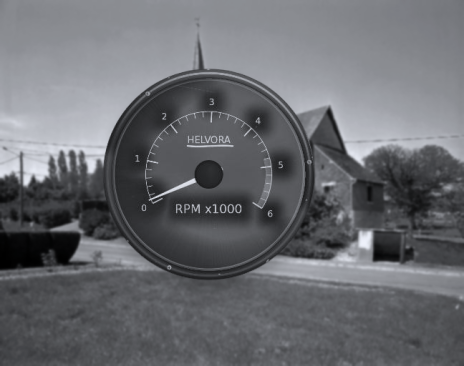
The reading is 100 rpm
